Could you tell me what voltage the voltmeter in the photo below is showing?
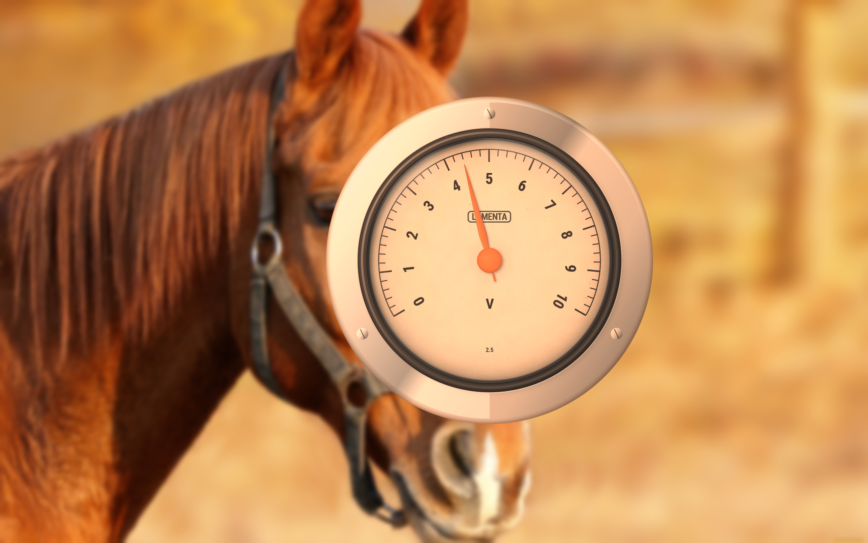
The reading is 4.4 V
